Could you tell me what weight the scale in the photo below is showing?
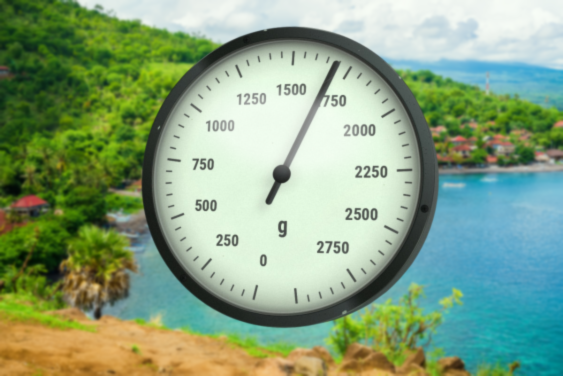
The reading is 1700 g
